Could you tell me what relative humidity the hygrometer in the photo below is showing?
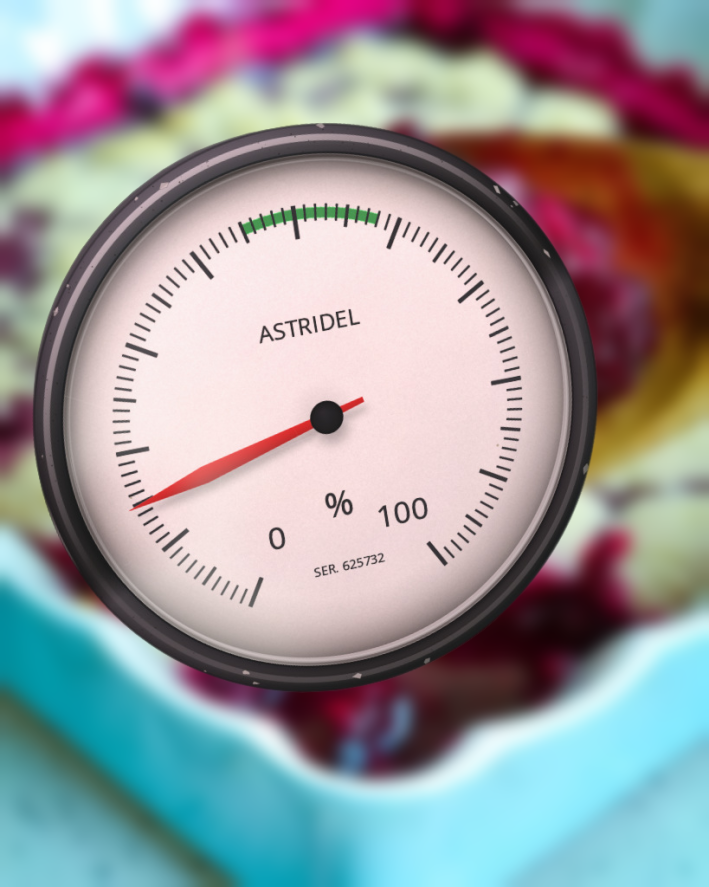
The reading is 15 %
